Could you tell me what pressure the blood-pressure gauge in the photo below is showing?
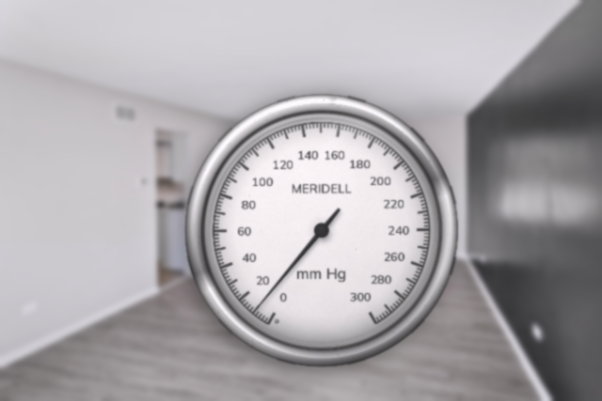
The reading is 10 mmHg
